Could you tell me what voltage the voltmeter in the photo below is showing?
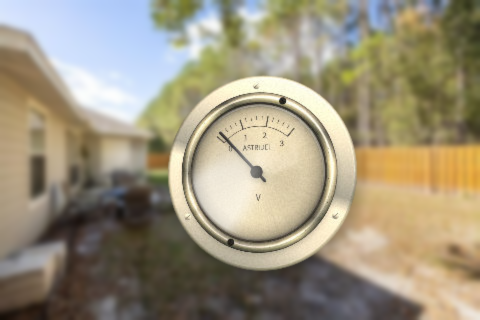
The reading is 0.2 V
